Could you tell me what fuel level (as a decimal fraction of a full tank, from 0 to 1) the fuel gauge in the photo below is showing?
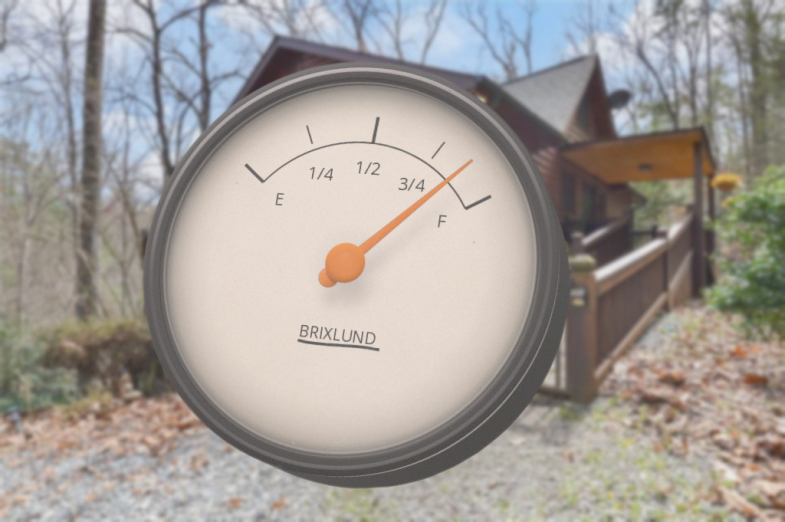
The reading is 0.875
